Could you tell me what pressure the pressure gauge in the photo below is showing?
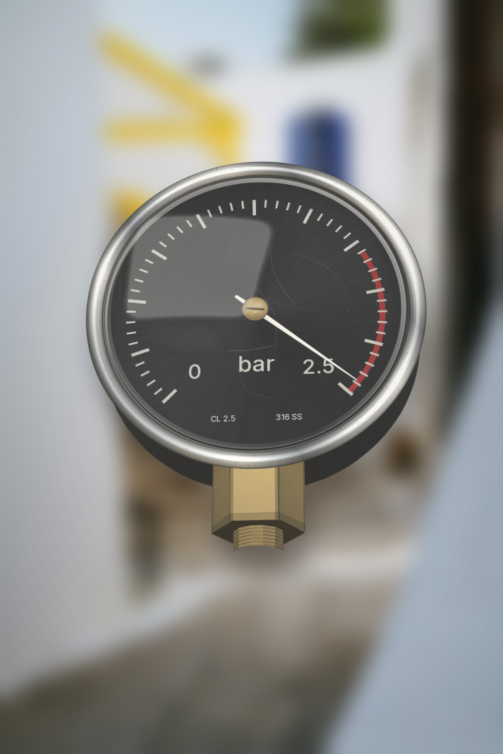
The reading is 2.45 bar
